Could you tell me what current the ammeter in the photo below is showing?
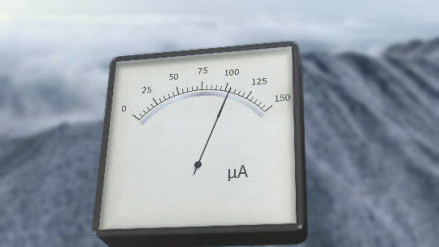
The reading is 105 µA
